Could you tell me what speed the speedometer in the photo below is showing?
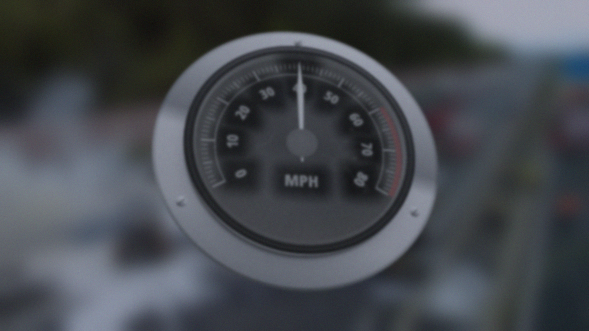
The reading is 40 mph
